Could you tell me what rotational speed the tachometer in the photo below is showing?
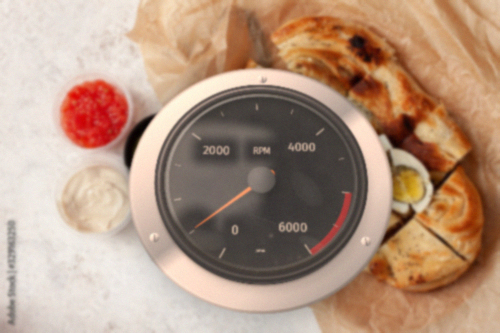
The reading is 500 rpm
